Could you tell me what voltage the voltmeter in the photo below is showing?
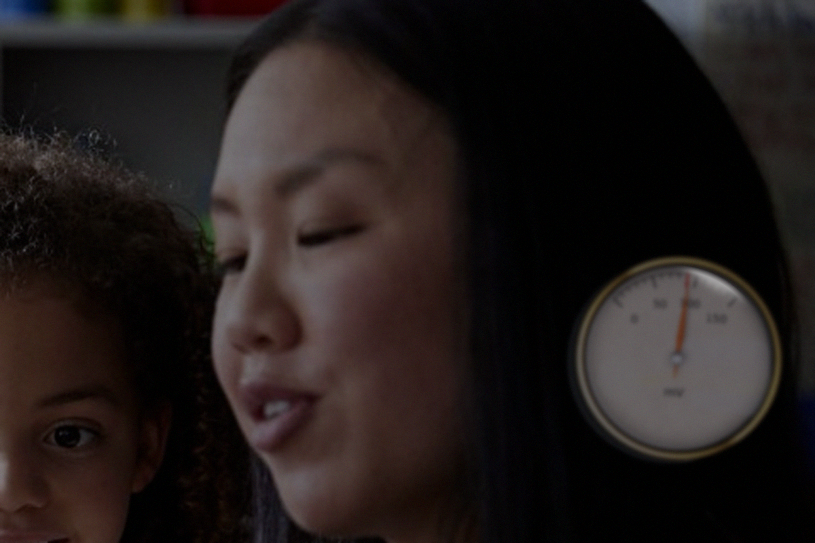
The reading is 90 mV
